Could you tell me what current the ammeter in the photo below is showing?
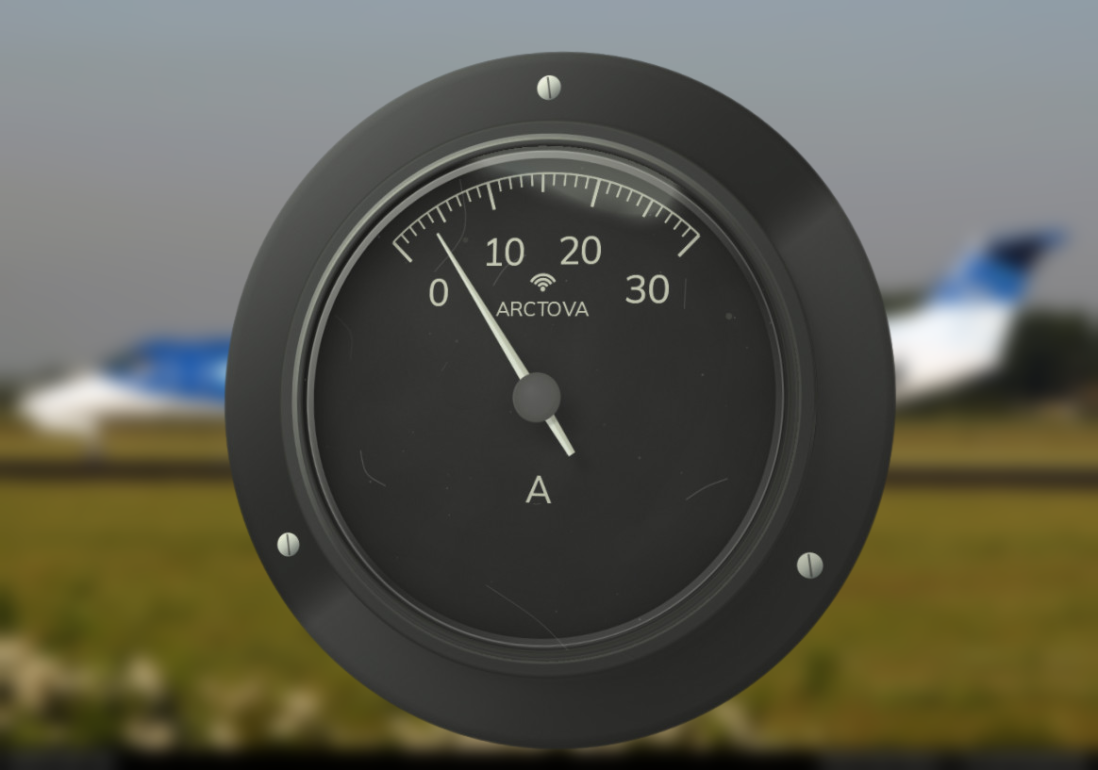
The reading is 4 A
